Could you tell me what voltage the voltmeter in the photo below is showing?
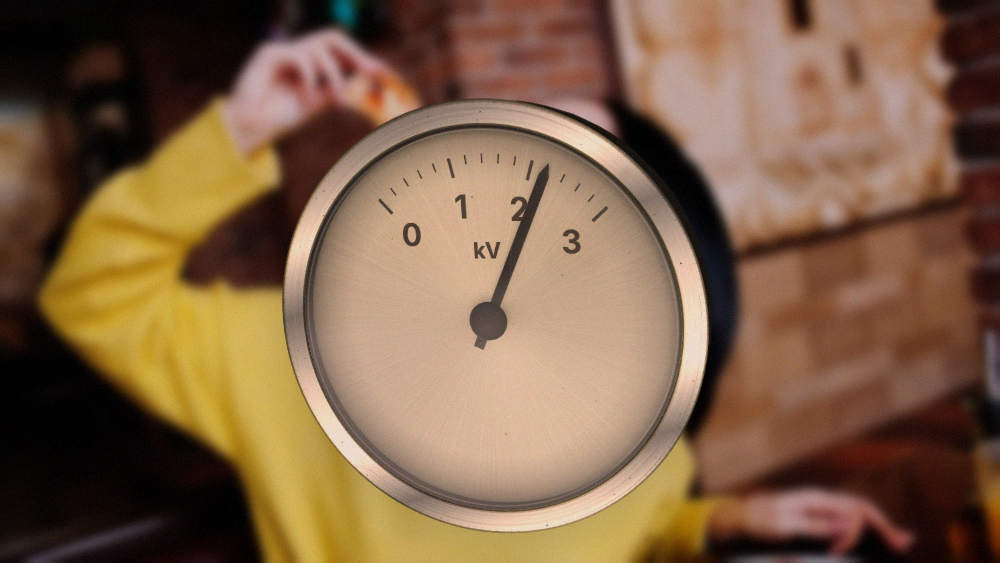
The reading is 2.2 kV
